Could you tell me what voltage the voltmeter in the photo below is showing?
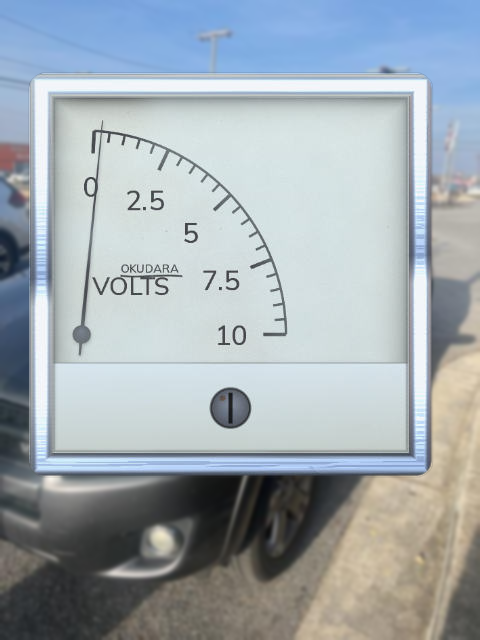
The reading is 0.25 V
